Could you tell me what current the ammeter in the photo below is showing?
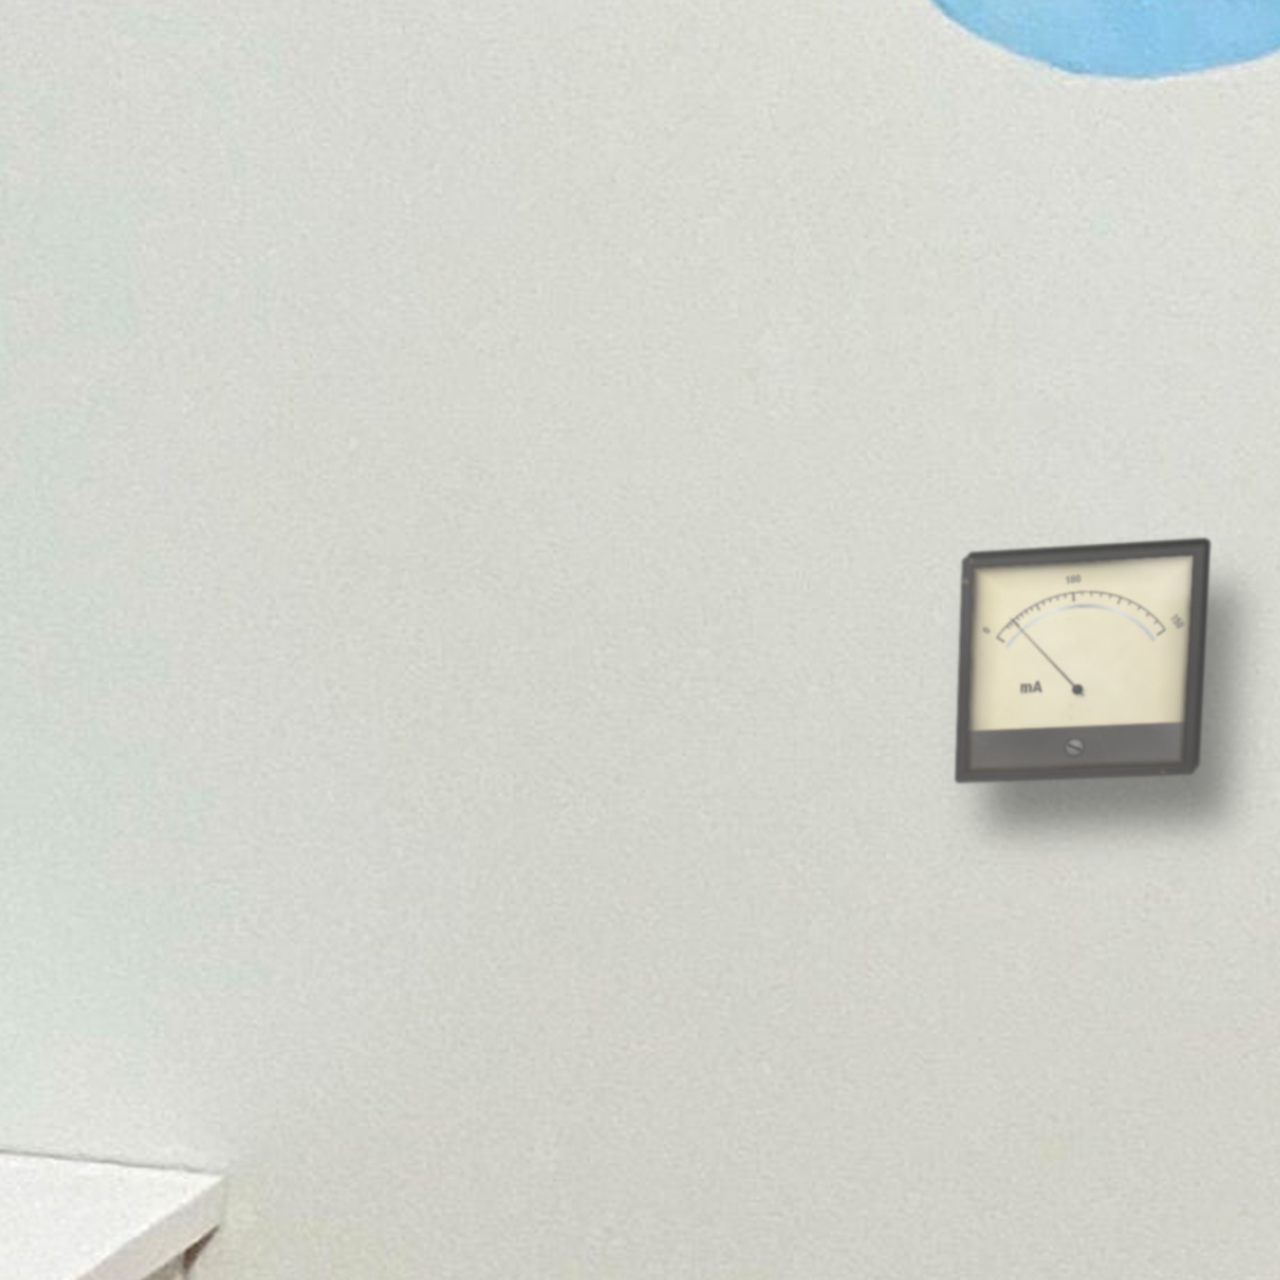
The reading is 50 mA
